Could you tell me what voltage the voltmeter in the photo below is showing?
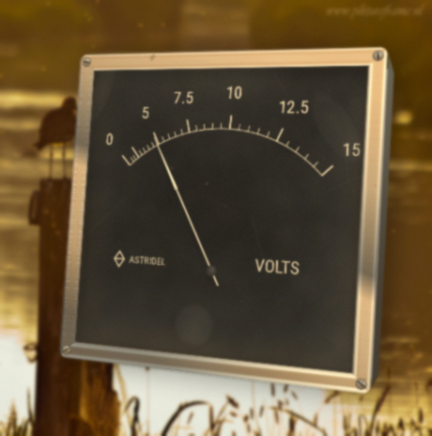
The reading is 5 V
